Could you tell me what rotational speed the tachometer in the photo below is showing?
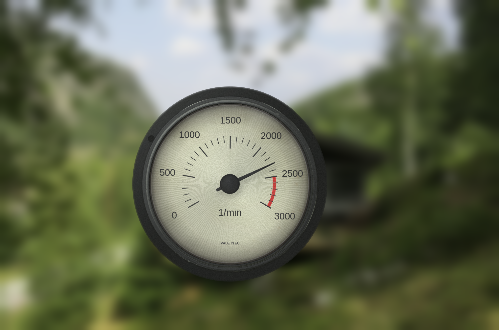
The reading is 2300 rpm
